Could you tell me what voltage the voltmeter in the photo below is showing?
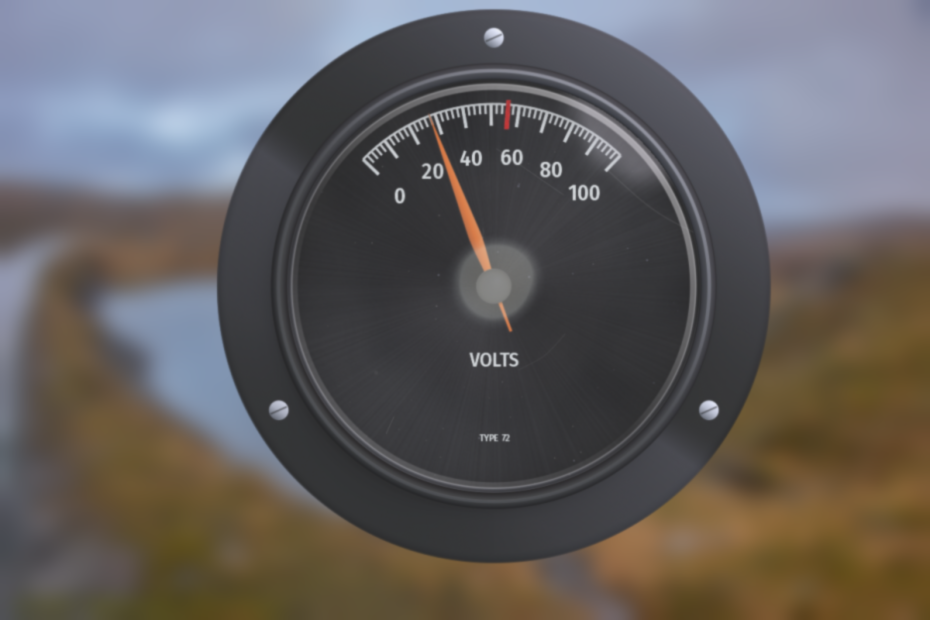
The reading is 28 V
